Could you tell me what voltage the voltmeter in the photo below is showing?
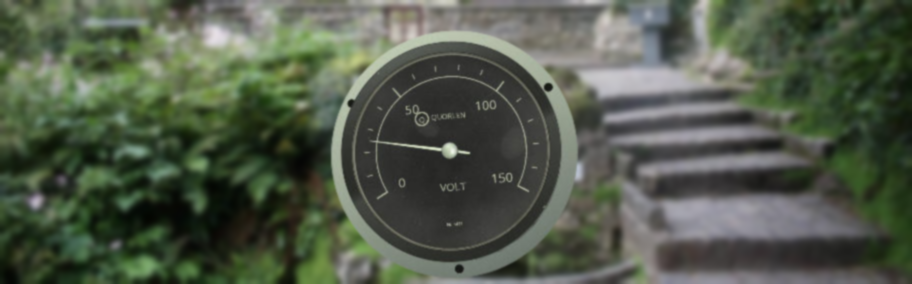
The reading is 25 V
